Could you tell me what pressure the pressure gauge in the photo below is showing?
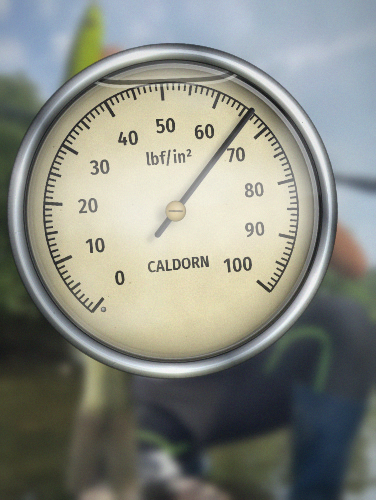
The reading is 66 psi
